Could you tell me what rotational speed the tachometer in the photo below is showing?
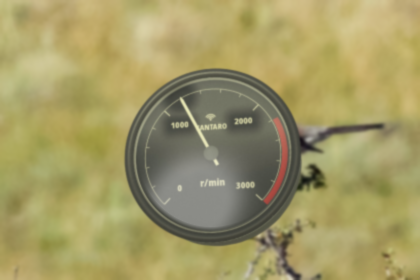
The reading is 1200 rpm
